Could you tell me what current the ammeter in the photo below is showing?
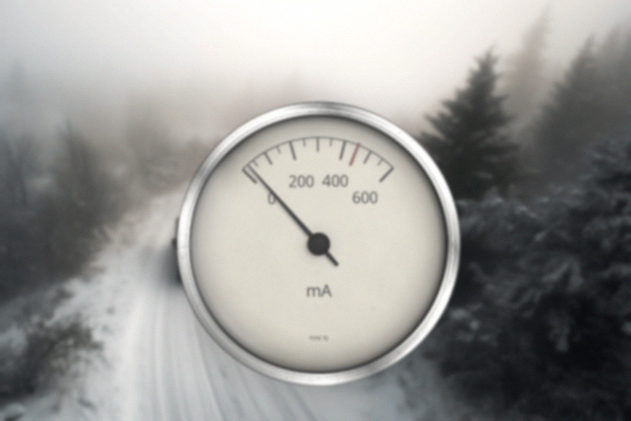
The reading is 25 mA
